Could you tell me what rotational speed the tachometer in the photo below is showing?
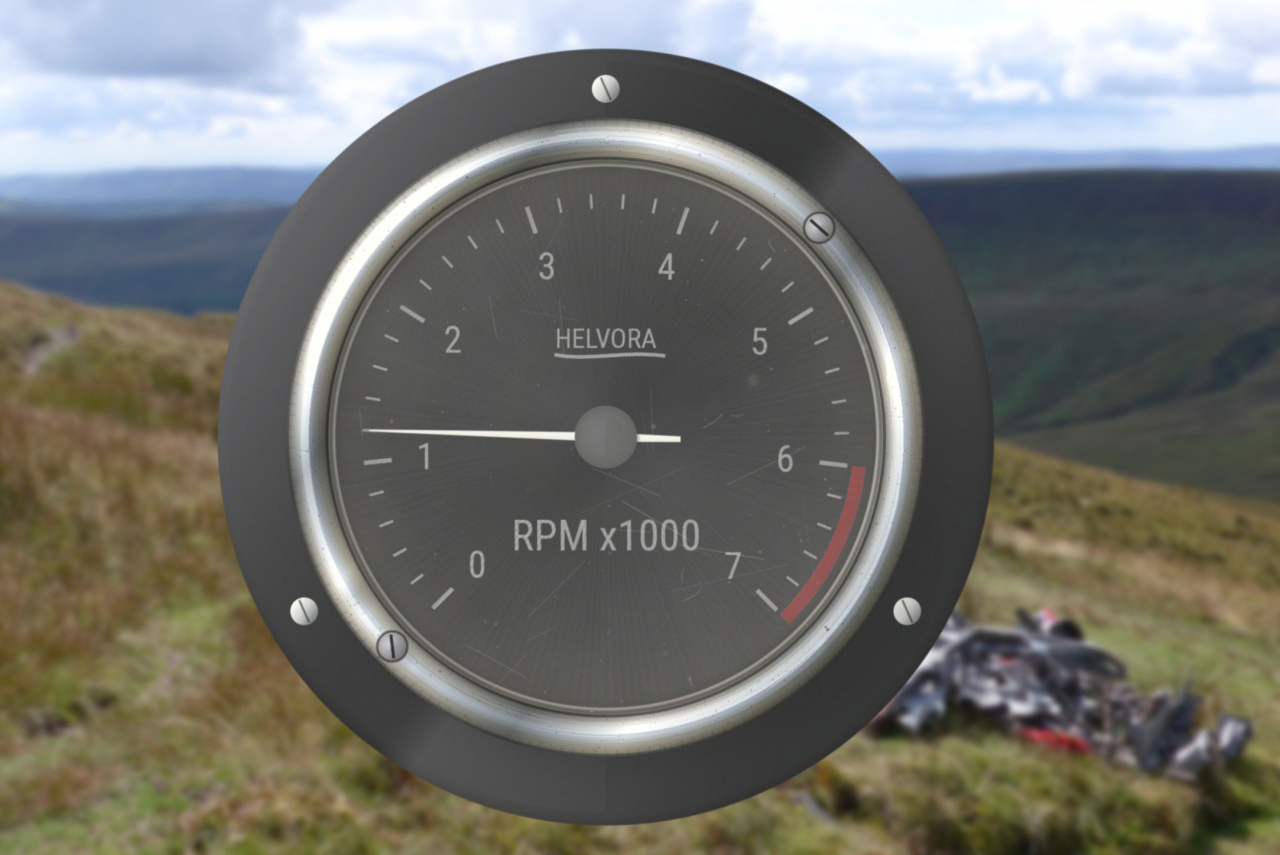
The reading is 1200 rpm
